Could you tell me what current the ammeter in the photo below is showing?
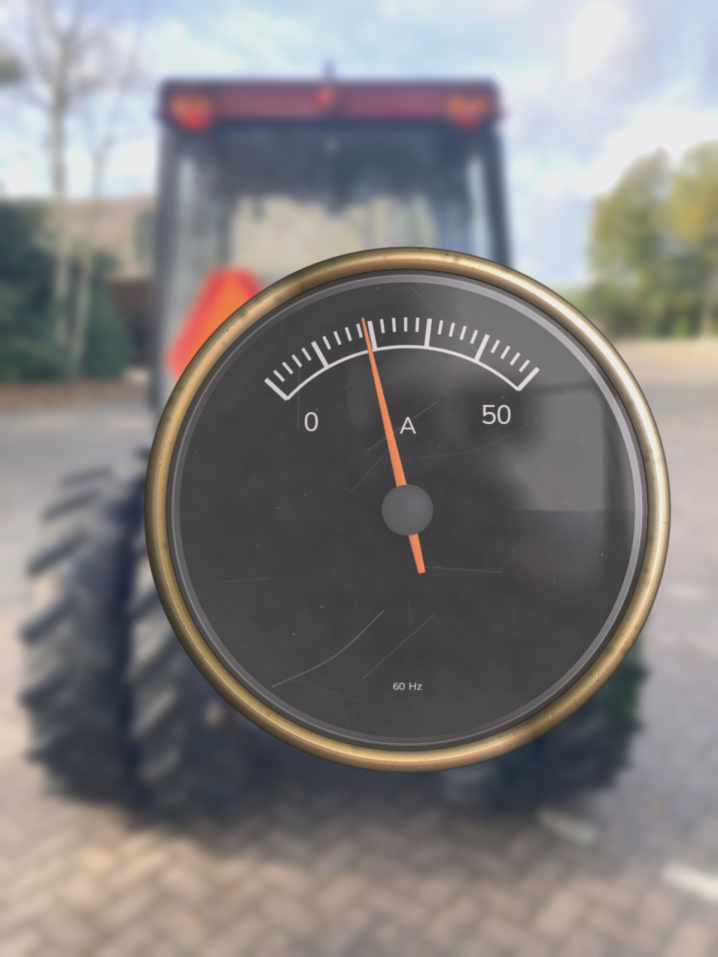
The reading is 19 A
